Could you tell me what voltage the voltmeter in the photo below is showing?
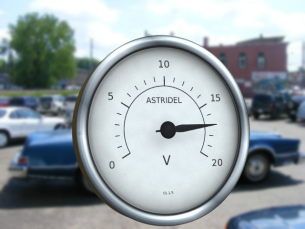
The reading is 17 V
